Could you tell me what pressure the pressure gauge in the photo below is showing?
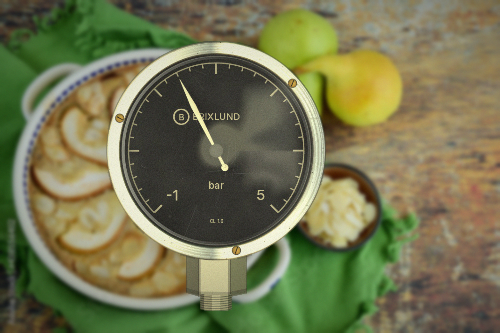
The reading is 1.4 bar
